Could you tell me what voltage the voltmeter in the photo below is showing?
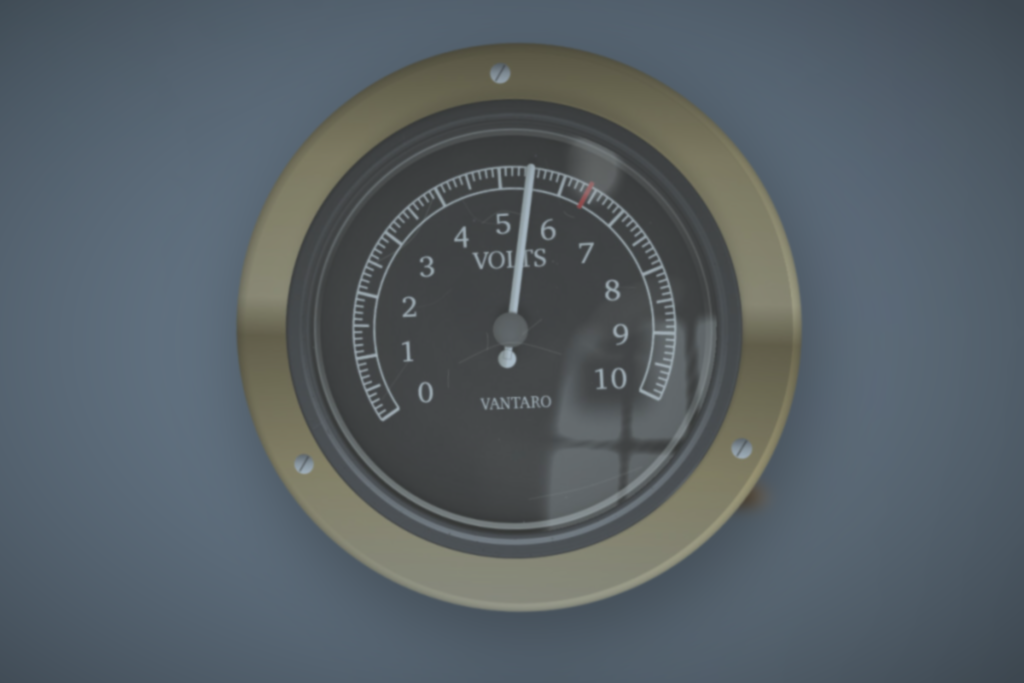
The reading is 5.5 V
